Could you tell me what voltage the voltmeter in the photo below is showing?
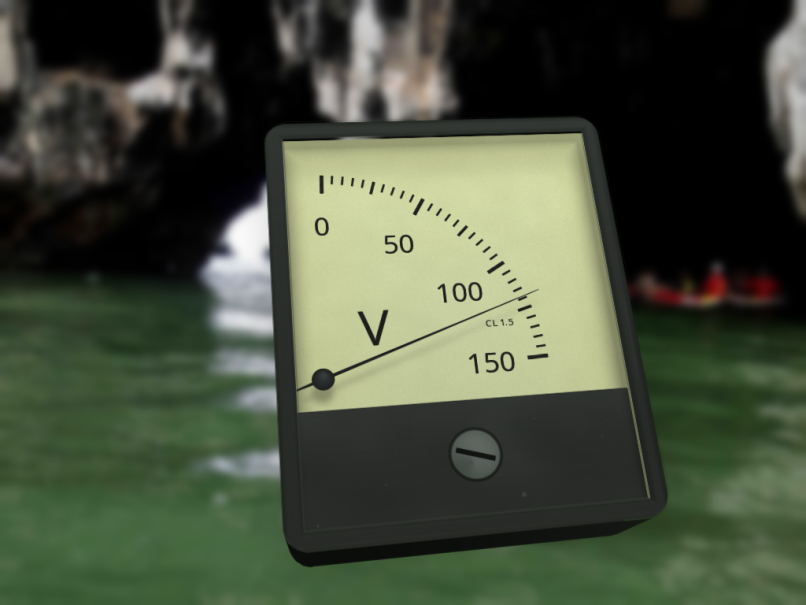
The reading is 120 V
